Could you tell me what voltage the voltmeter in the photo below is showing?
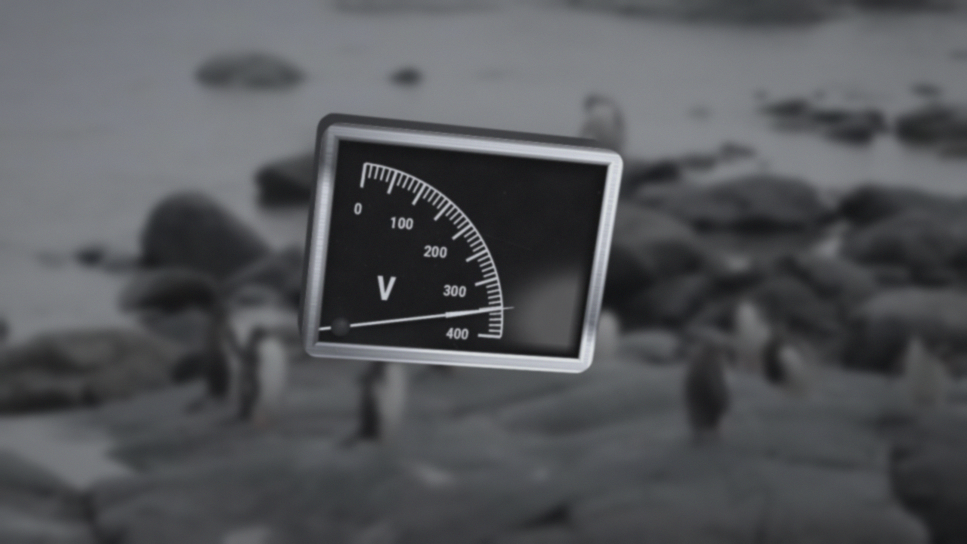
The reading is 350 V
